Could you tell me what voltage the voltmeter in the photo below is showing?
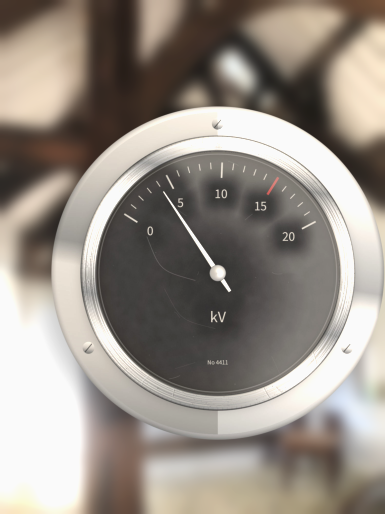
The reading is 4 kV
